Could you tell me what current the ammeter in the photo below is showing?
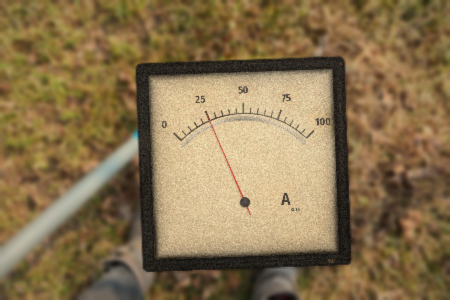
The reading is 25 A
